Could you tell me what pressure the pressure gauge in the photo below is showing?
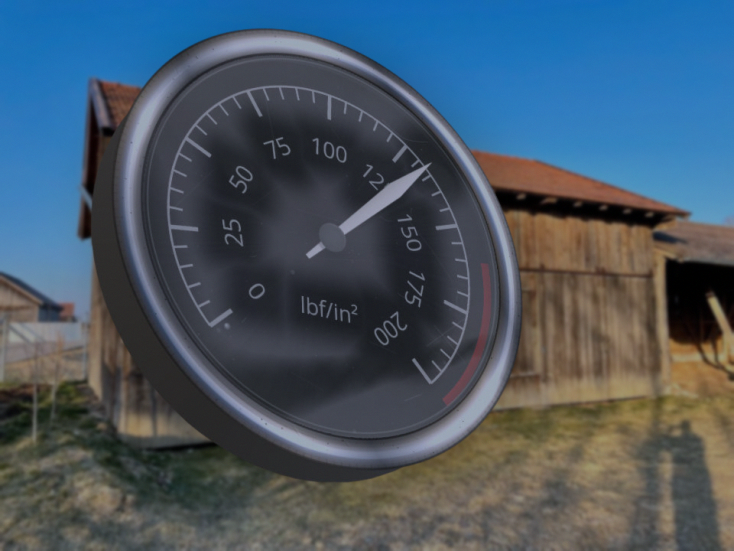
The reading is 132.5 psi
